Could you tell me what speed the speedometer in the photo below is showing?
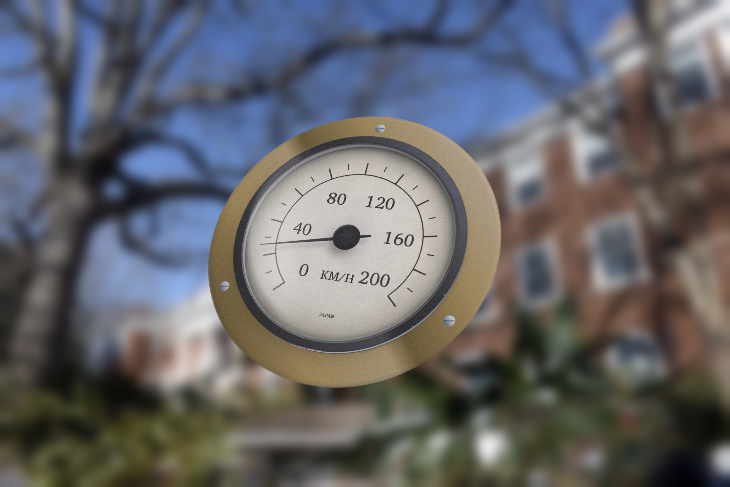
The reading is 25 km/h
